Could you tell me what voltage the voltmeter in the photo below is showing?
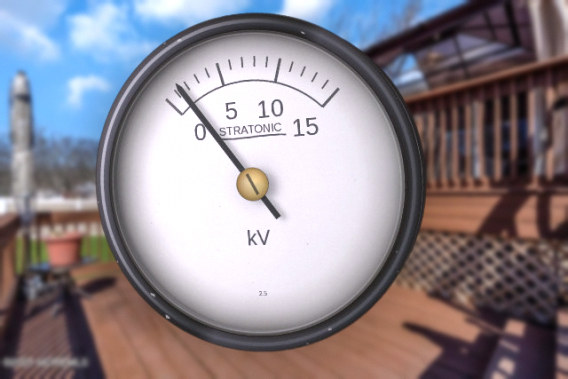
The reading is 1.5 kV
